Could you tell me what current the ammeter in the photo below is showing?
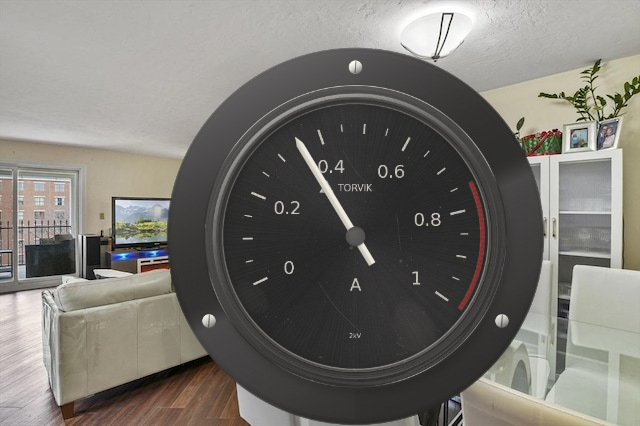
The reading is 0.35 A
